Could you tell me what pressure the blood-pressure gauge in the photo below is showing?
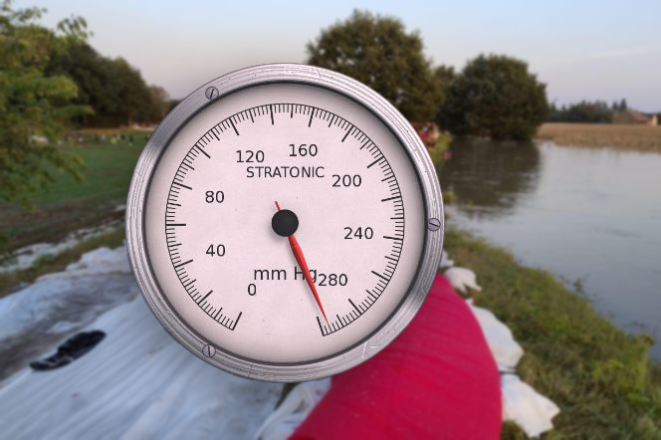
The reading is 296 mmHg
